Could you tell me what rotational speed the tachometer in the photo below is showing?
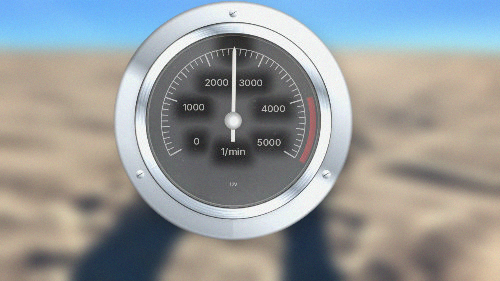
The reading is 2500 rpm
